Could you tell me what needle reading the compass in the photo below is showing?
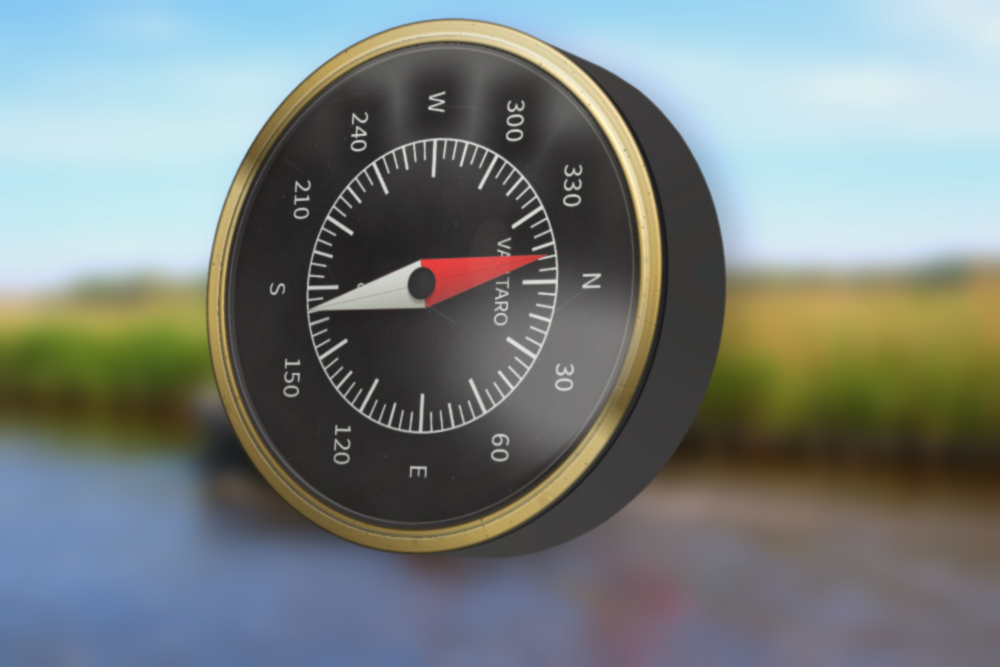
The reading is 350 °
